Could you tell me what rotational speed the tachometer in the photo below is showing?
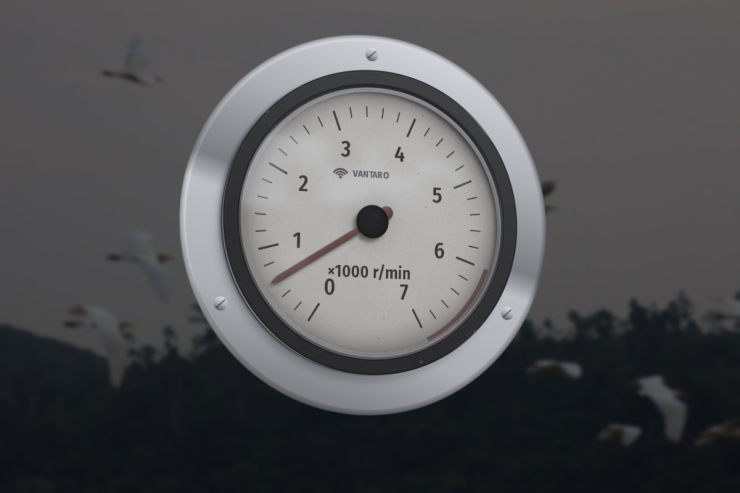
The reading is 600 rpm
